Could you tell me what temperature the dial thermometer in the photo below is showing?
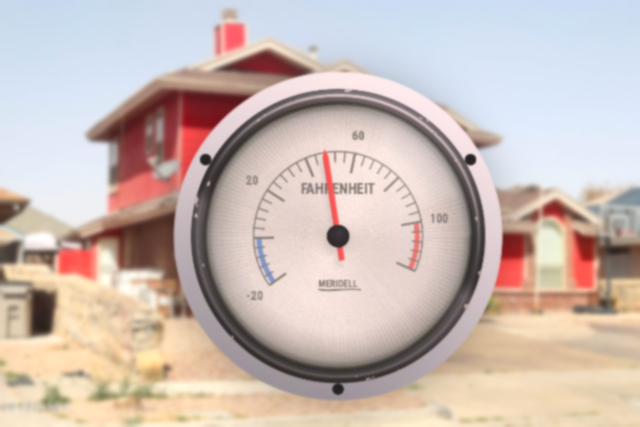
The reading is 48 °F
